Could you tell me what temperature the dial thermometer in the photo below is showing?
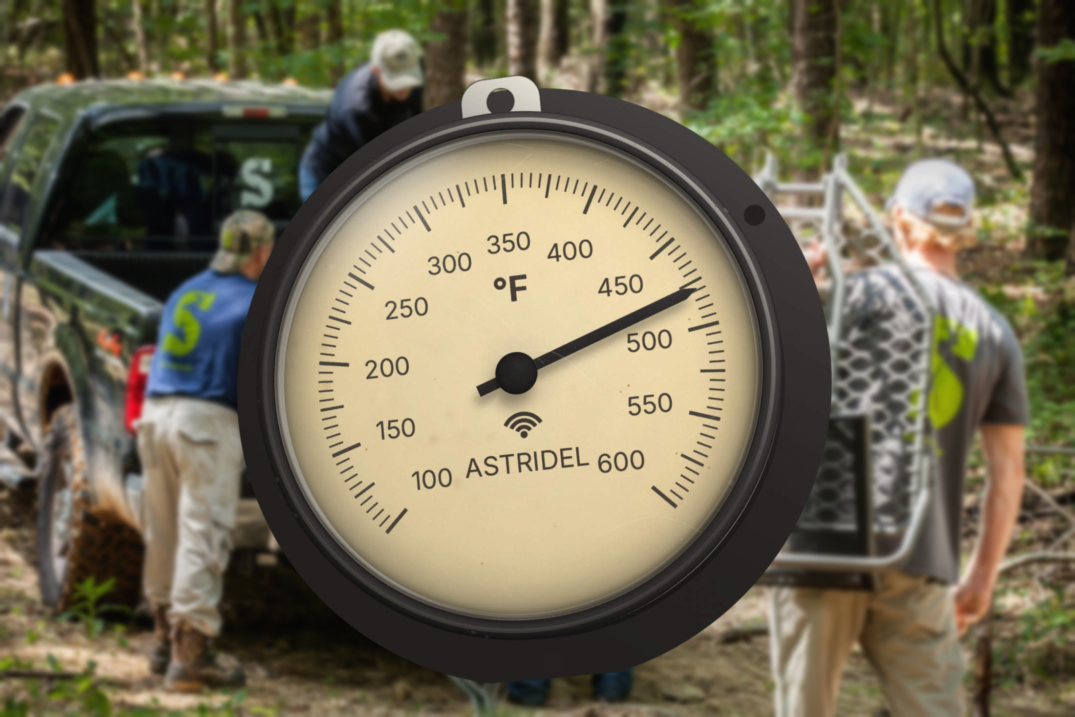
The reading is 480 °F
